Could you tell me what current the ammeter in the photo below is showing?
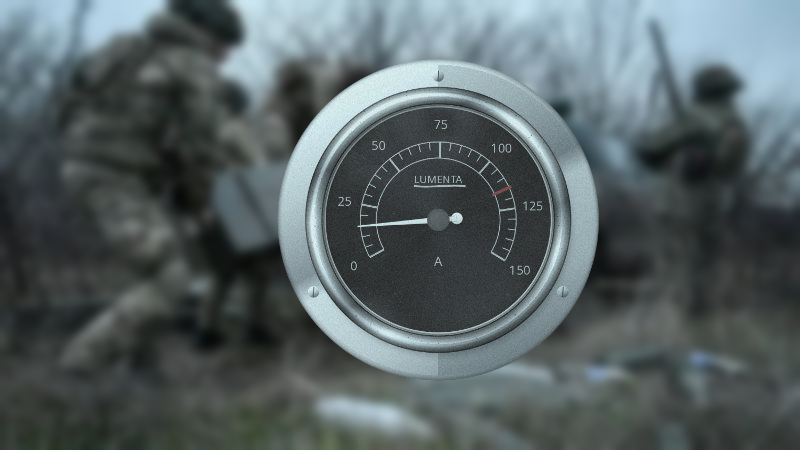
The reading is 15 A
